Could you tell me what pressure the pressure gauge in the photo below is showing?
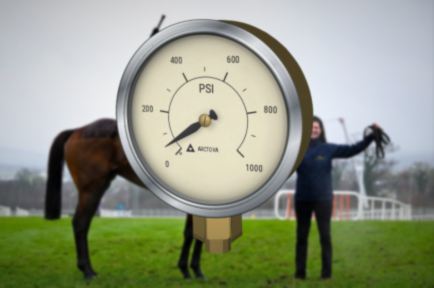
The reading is 50 psi
